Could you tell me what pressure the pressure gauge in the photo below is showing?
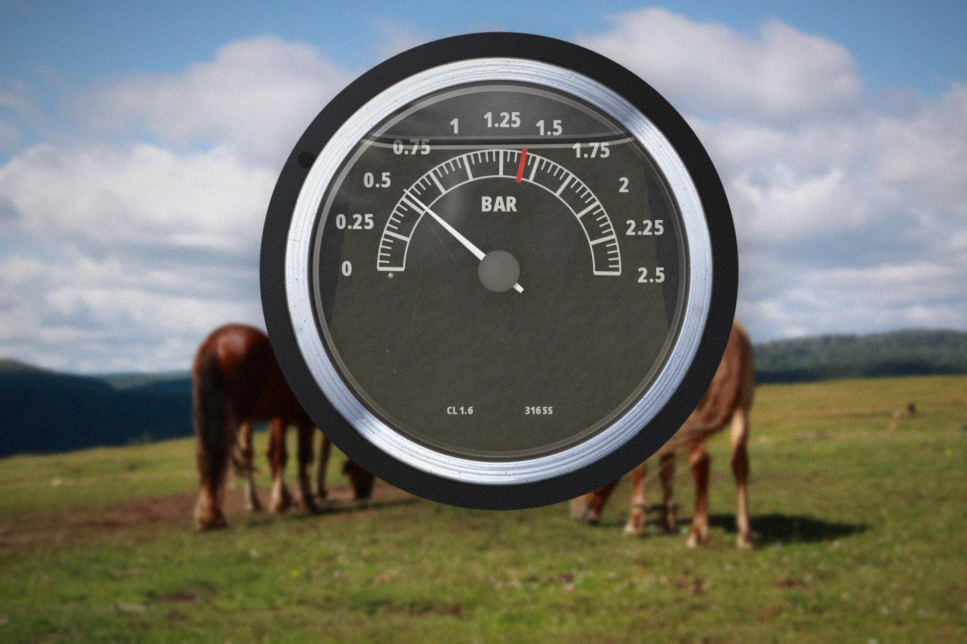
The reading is 0.55 bar
